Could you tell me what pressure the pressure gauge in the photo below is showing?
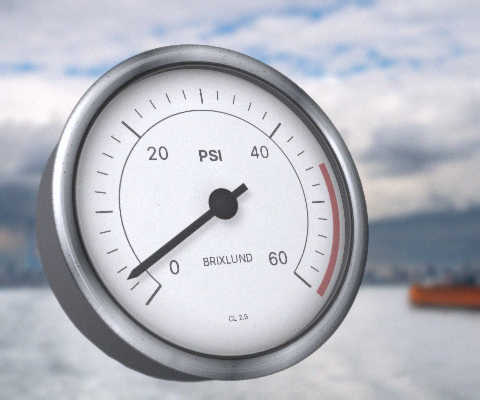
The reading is 3 psi
